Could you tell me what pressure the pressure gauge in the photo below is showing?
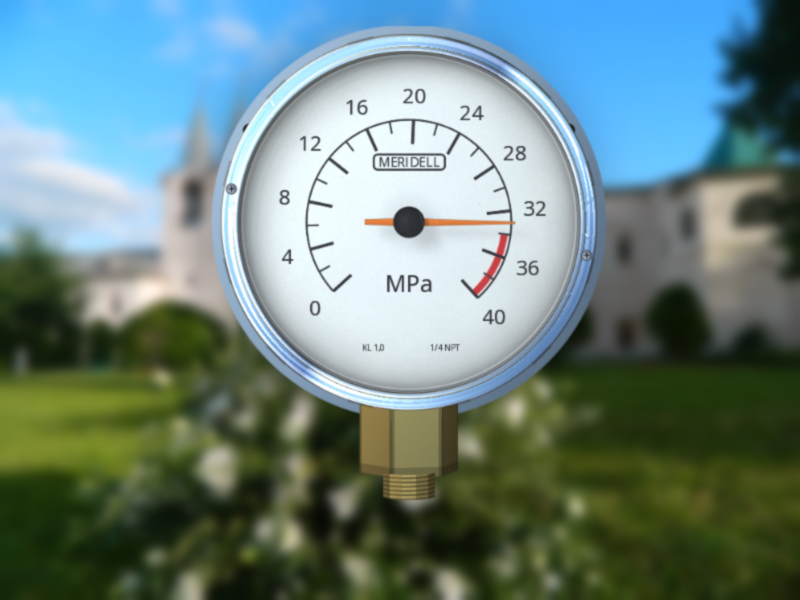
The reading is 33 MPa
